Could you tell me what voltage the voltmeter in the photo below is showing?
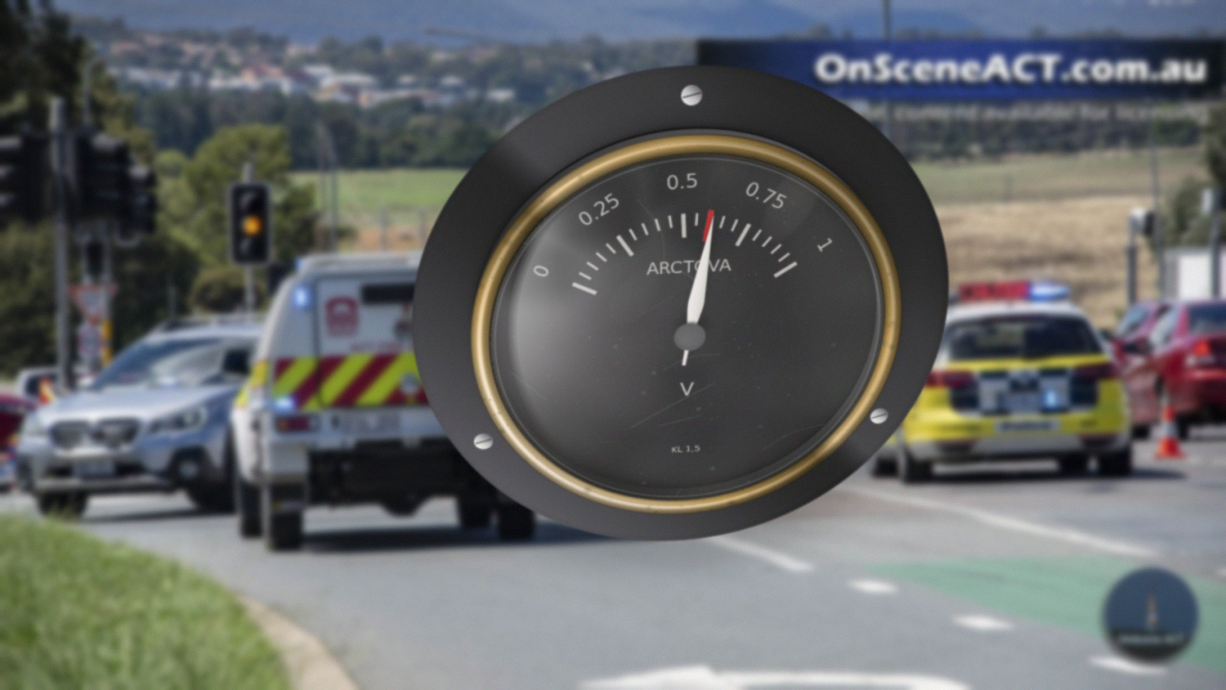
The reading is 0.6 V
